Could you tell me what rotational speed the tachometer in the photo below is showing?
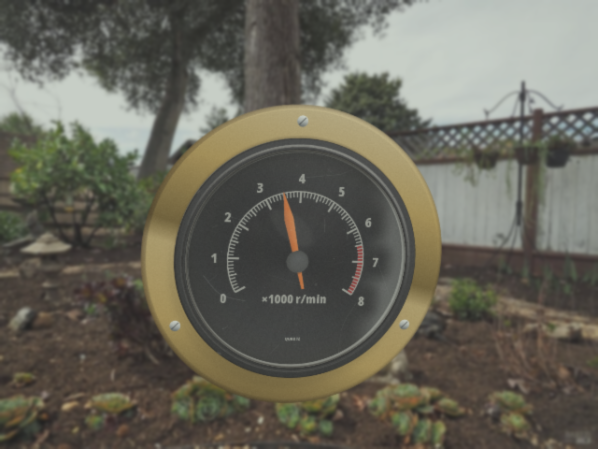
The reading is 3500 rpm
